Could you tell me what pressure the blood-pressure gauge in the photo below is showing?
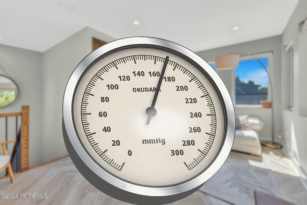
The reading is 170 mmHg
